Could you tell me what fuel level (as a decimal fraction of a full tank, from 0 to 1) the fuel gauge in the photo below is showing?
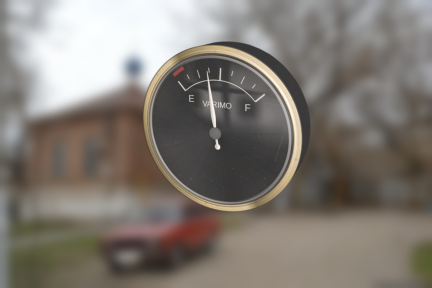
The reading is 0.375
